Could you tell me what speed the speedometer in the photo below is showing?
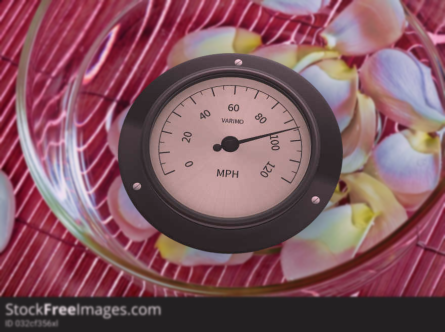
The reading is 95 mph
